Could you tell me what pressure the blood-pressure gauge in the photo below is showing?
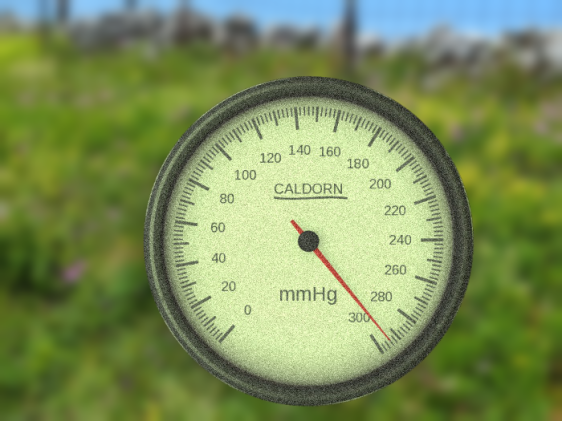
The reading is 294 mmHg
